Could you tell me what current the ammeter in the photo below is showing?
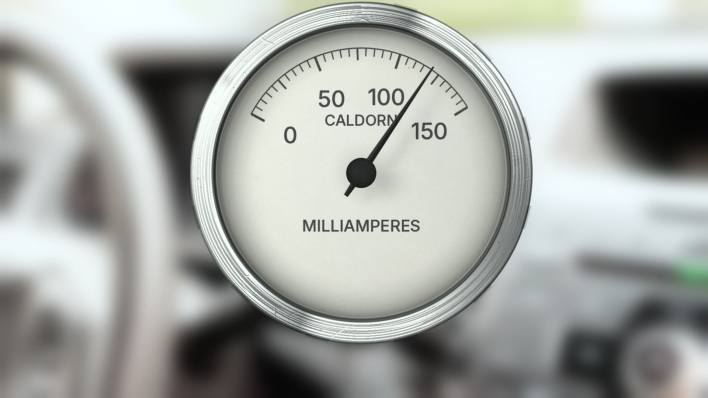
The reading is 120 mA
